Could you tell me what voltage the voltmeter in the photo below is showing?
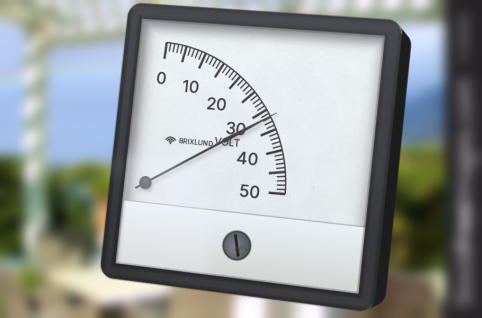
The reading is 32 V
